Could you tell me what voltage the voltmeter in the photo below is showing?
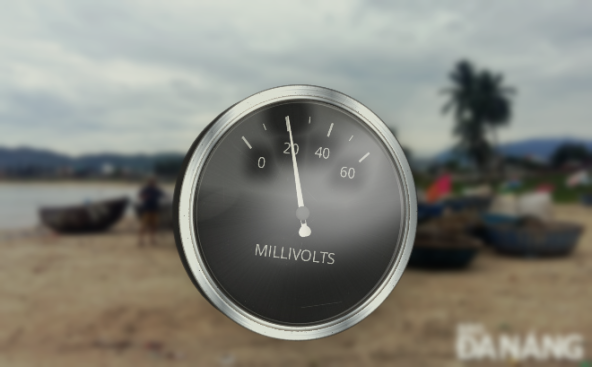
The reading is 20 mV
